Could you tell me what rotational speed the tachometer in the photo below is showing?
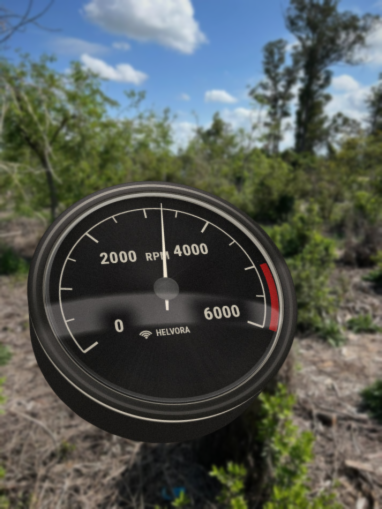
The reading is 3250 rpm
